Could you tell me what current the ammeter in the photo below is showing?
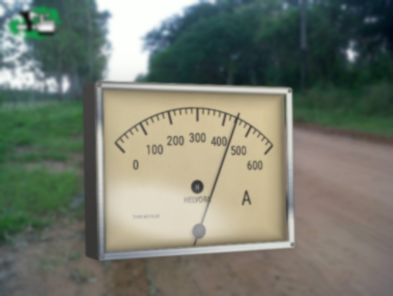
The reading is 440 A
